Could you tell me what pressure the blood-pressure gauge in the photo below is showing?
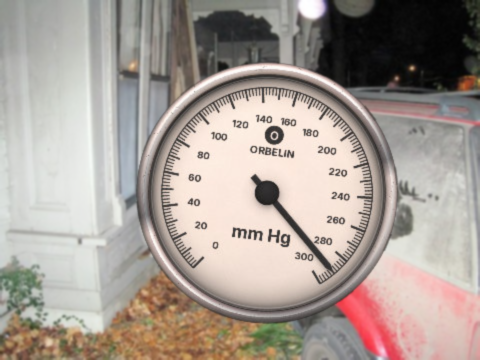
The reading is 290 mmHg
